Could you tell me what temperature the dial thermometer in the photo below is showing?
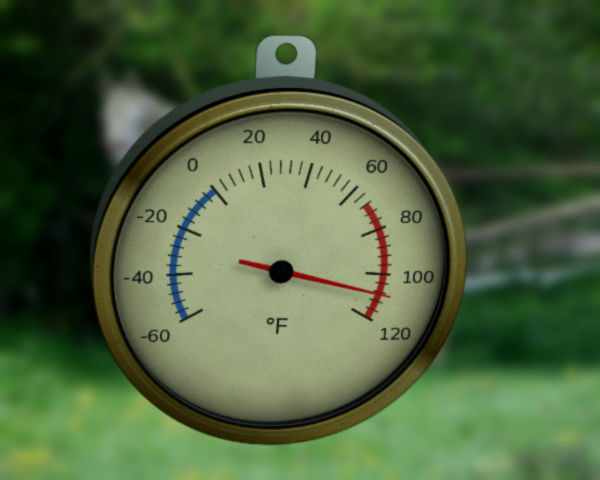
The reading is 108 °F
